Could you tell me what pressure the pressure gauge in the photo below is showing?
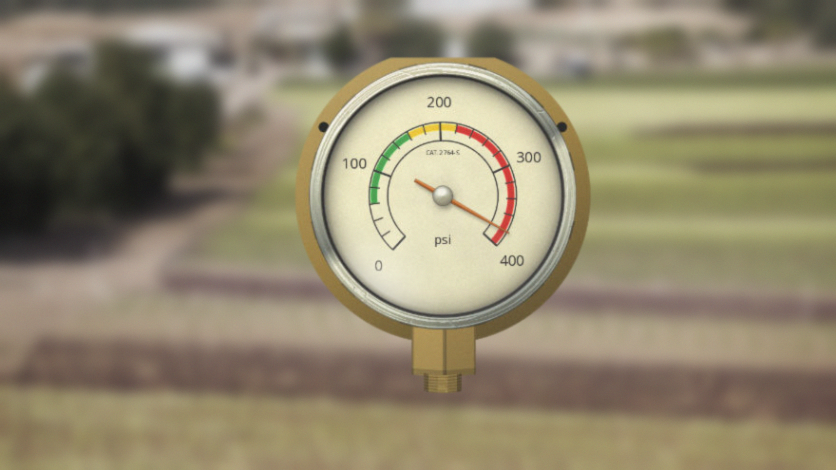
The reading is 380 psi
